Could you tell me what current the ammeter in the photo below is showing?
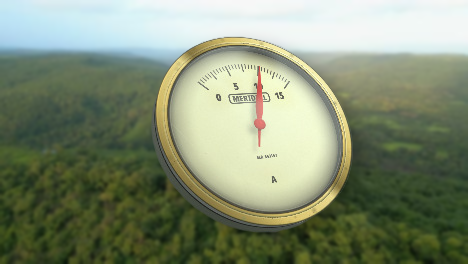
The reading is 10 A
